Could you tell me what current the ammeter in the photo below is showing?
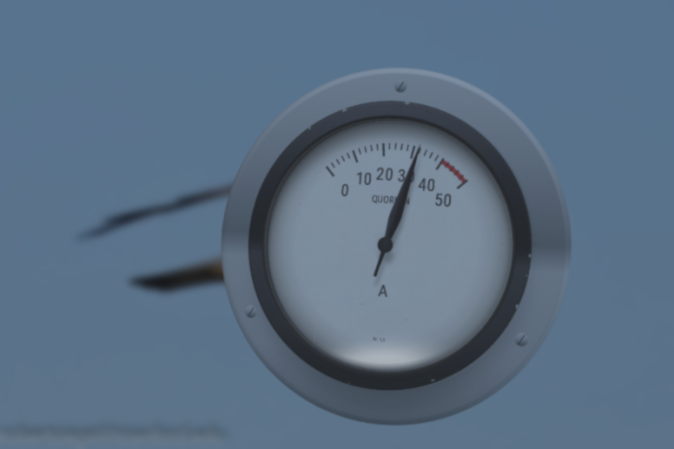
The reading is 32 A
